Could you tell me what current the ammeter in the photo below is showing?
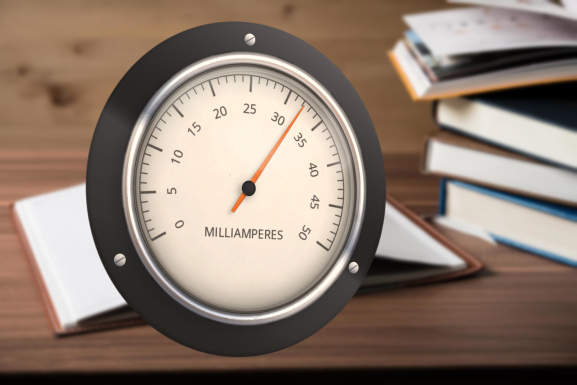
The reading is 32 mA
